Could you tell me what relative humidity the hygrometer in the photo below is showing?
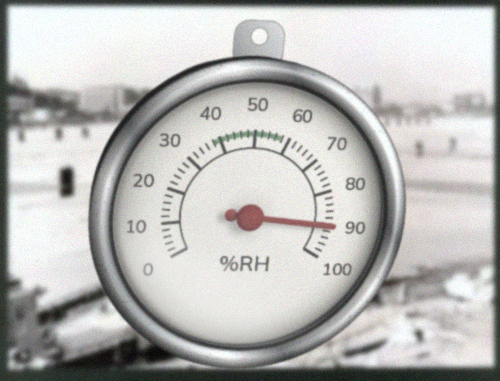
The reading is 90 %
